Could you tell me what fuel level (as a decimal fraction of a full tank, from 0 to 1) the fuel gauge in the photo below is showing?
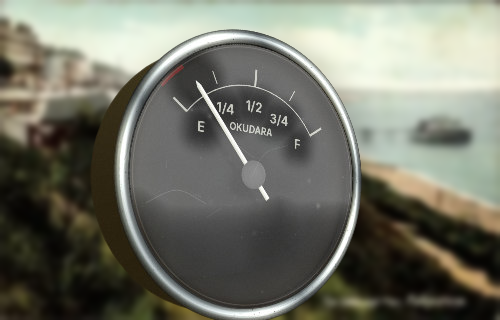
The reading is 0.125
